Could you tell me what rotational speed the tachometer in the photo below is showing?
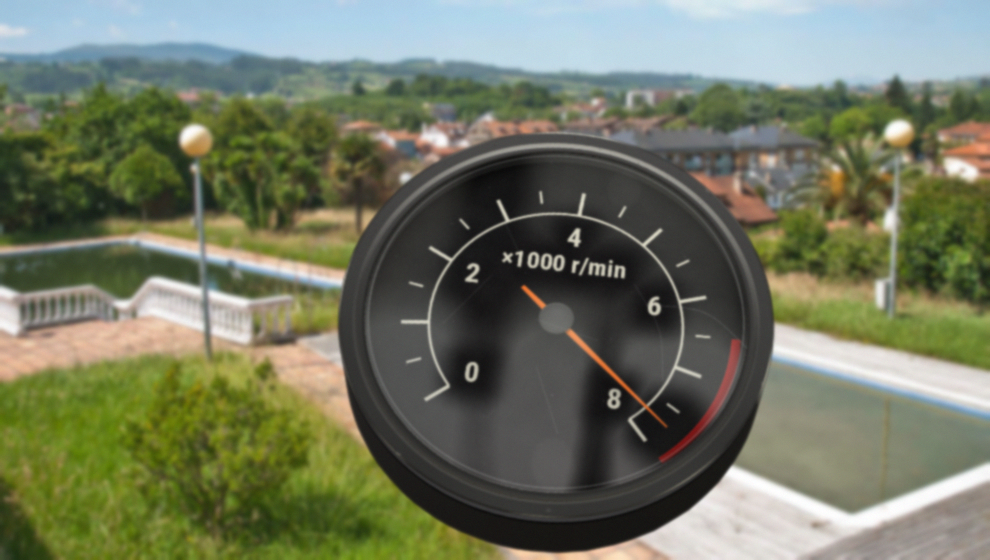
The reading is 7750 rpm
